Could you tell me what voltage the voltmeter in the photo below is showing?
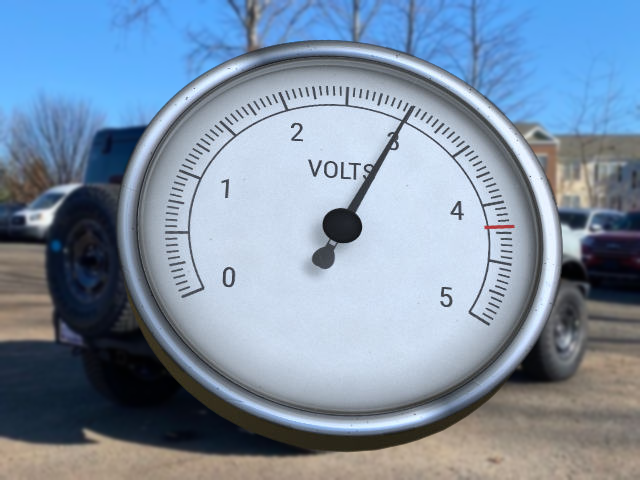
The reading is 3 V
